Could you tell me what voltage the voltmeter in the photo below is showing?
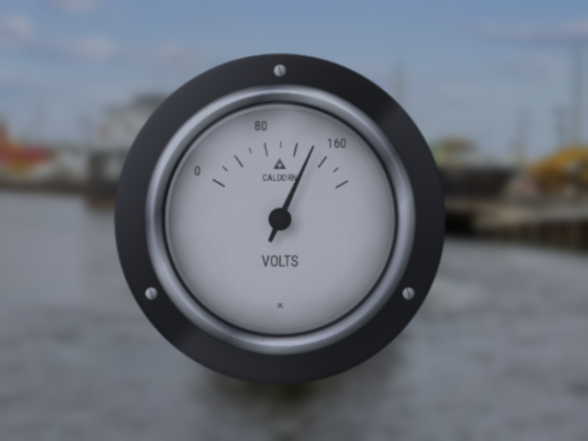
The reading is 140 V
